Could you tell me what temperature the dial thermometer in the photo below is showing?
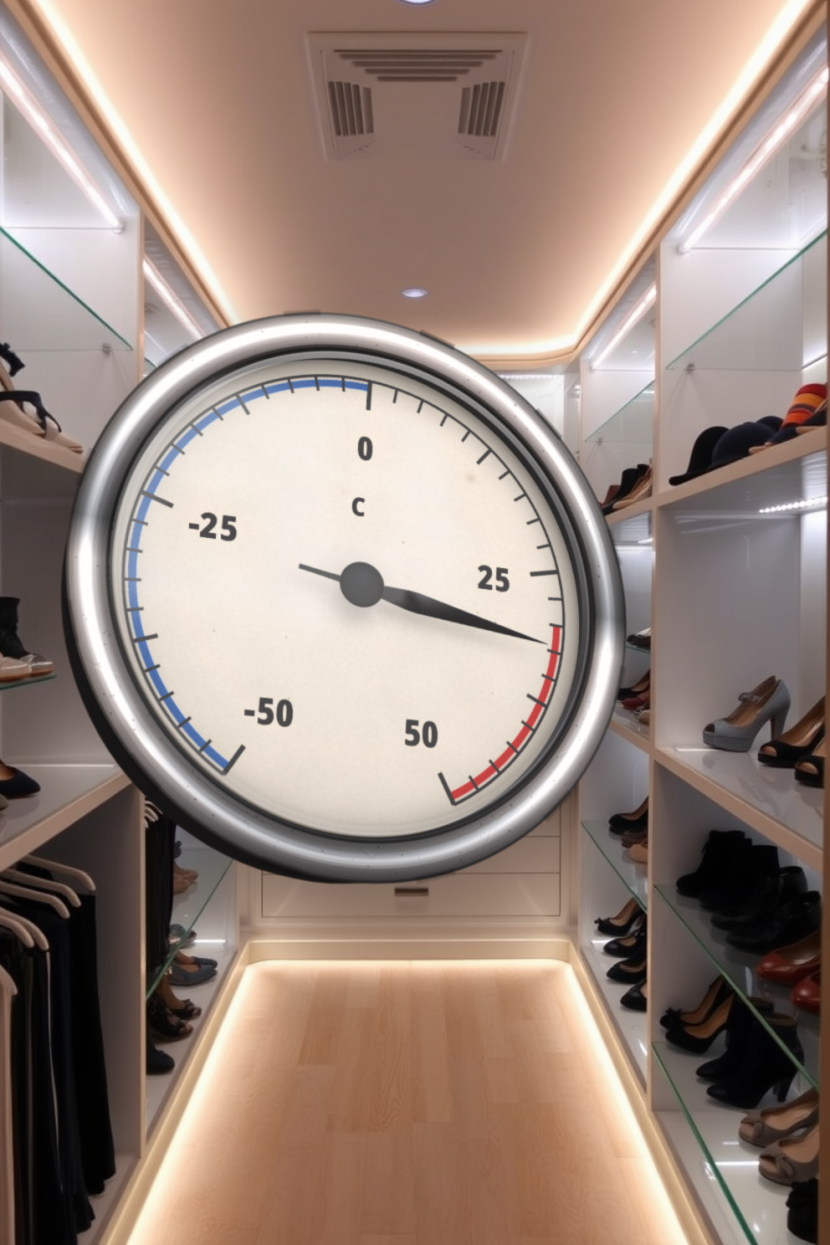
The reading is 32.5 °C
